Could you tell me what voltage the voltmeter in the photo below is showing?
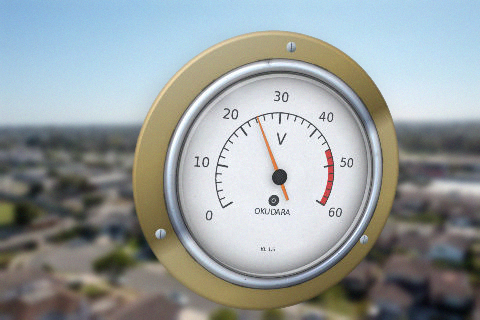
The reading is 24 V
